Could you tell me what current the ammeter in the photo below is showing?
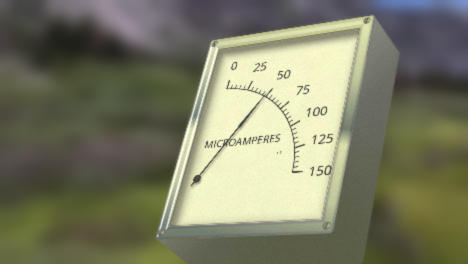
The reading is 50 µA
